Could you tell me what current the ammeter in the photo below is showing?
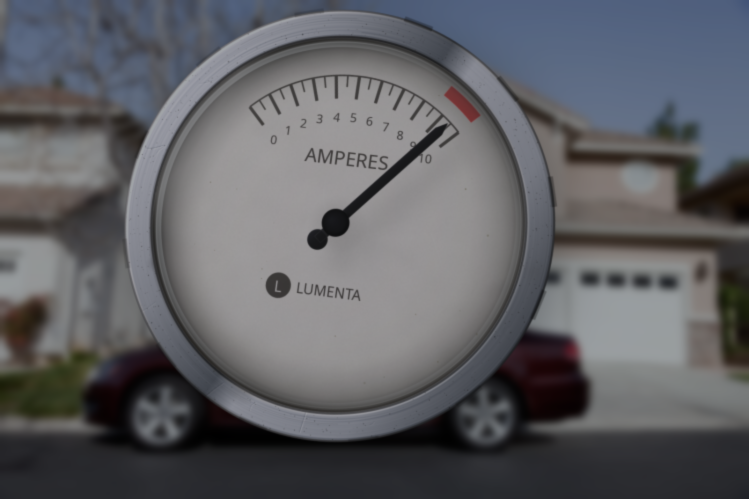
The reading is 9.5 A
